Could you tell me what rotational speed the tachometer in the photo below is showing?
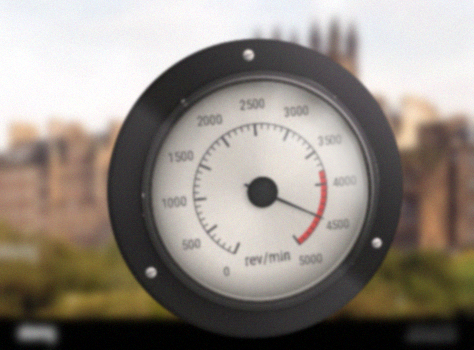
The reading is 4500 rpm
